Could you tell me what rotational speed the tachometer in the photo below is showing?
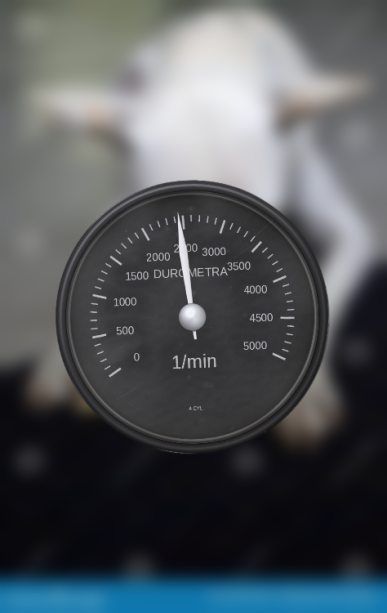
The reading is 2450 rpm
